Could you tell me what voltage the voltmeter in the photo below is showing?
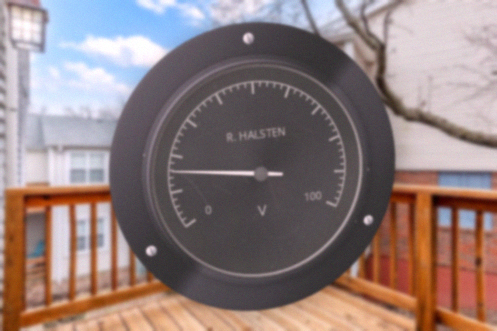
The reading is 16 V
